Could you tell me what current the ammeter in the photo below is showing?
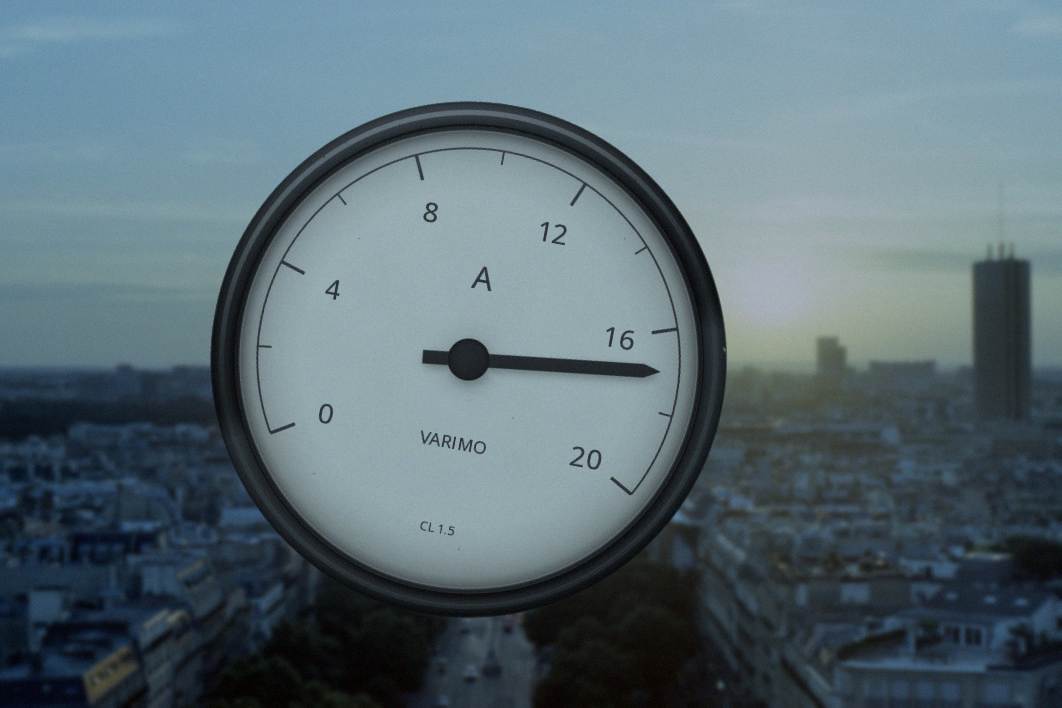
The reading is 17 A
